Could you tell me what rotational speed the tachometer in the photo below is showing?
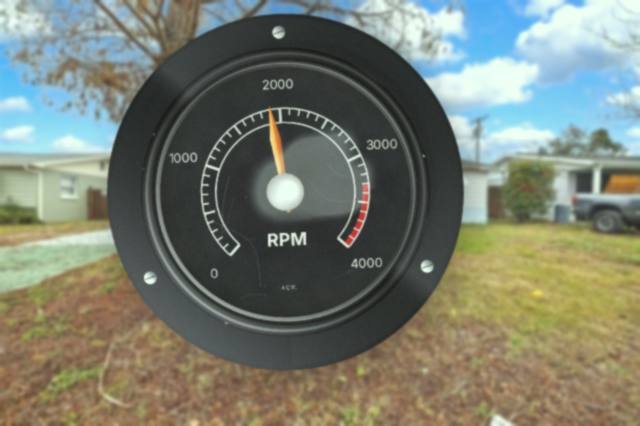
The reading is 1900 rpm
